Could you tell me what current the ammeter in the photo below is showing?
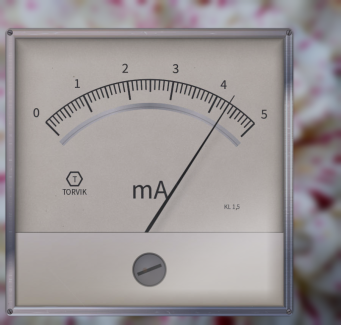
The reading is 4.3 mA
